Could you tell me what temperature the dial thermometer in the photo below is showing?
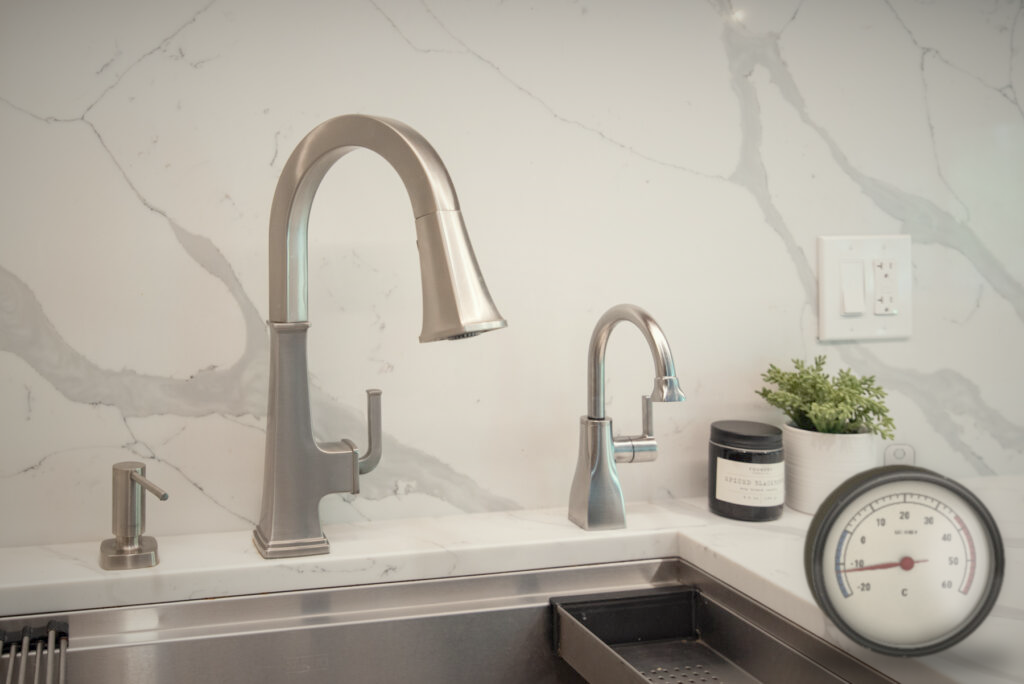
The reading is -12 °C
